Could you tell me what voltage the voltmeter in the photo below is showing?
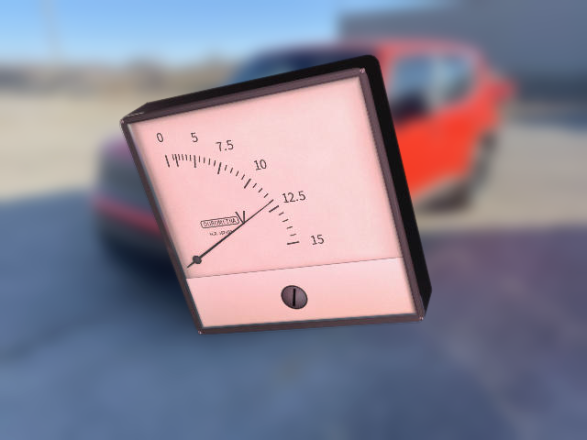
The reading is 12 V
